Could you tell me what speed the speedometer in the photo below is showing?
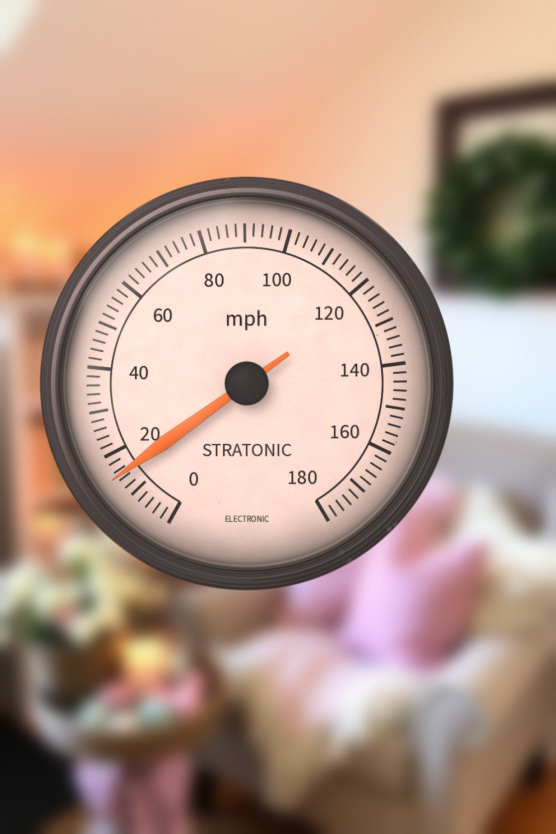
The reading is 15 mph
